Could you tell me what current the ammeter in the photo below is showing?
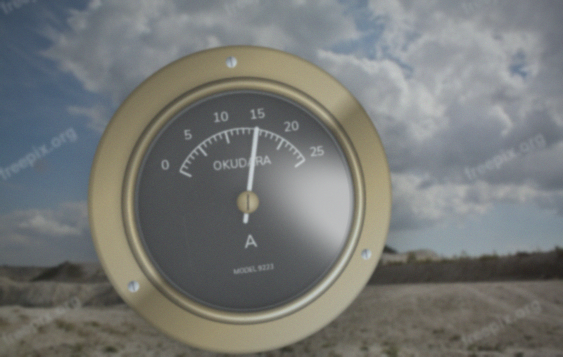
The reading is 15 A
